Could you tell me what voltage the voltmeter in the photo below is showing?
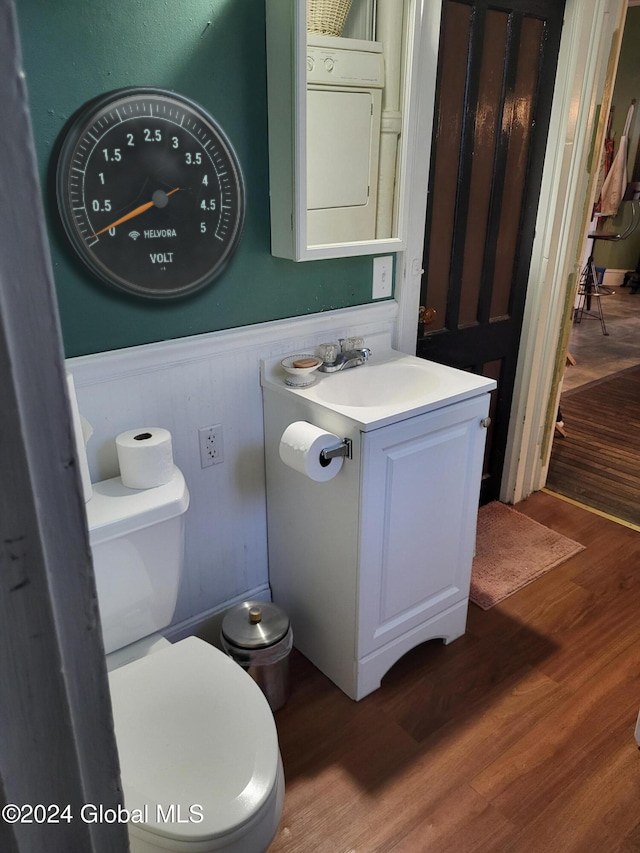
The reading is 0.1 V
